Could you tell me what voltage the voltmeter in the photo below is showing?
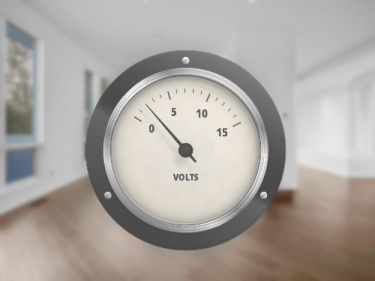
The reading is 2 V
